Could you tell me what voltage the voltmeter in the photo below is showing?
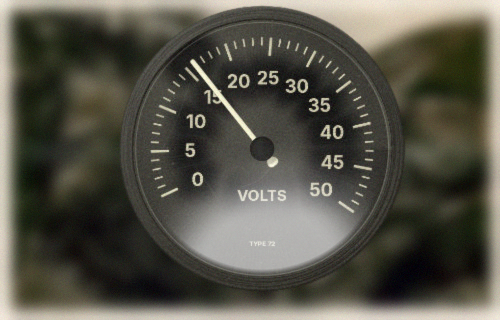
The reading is 16 V
